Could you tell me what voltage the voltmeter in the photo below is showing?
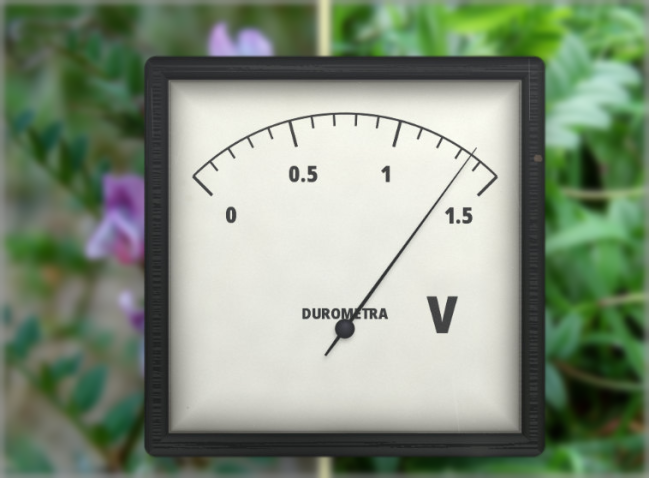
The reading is 1.35 V
